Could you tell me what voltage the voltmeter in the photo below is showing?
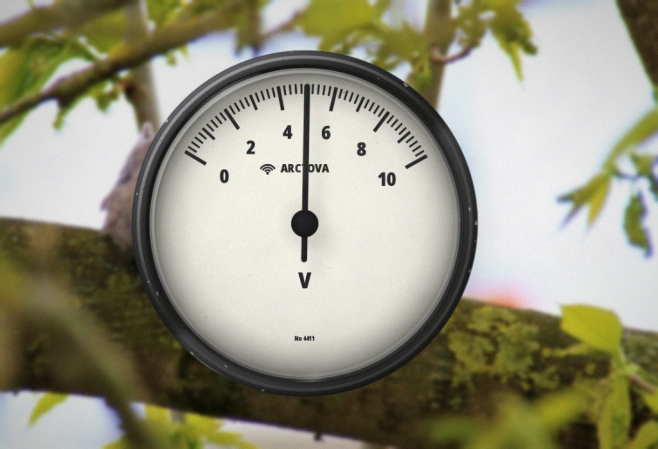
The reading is 5 V
